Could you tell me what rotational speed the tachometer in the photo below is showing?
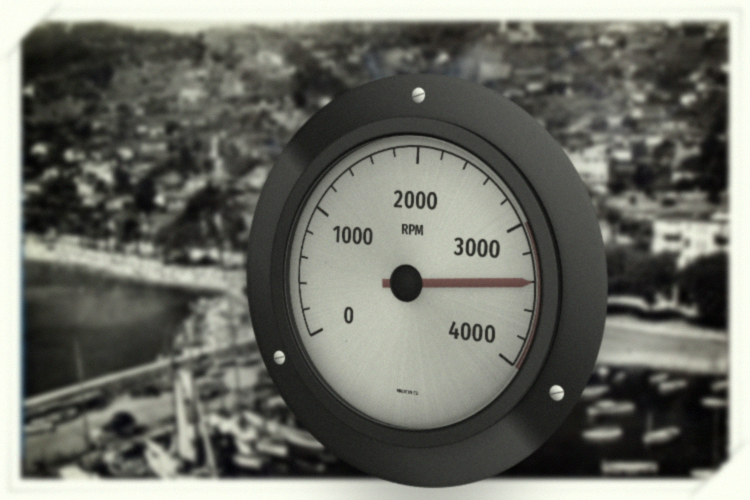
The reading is 3400 rpm
